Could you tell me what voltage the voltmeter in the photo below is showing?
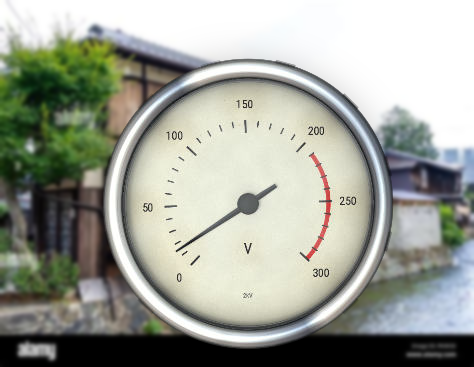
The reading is 15 V
